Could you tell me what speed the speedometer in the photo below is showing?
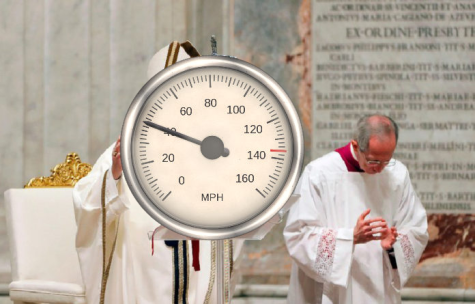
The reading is 40 mph
